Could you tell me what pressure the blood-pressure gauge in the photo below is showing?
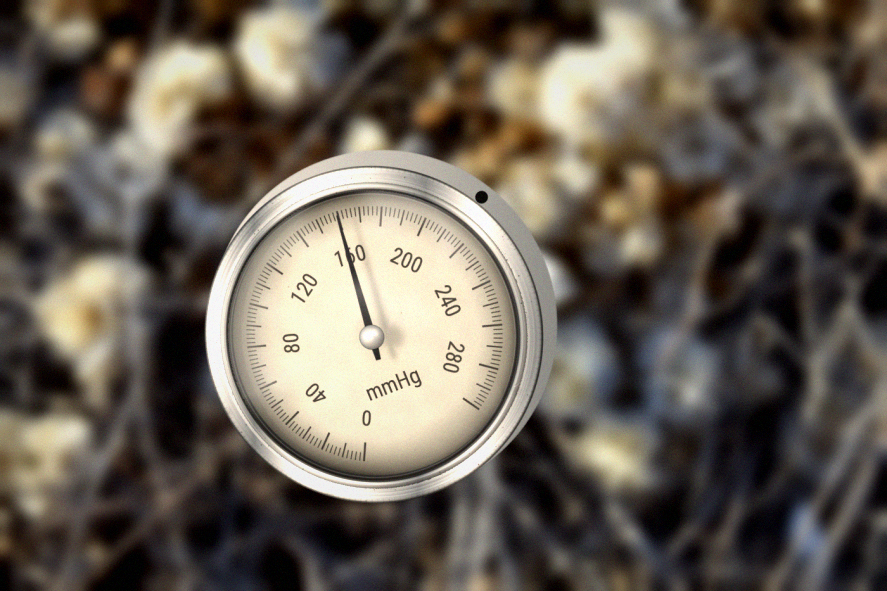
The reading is 160 mmHg
